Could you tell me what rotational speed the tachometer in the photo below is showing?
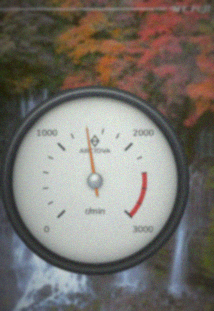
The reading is 1400 rpm
